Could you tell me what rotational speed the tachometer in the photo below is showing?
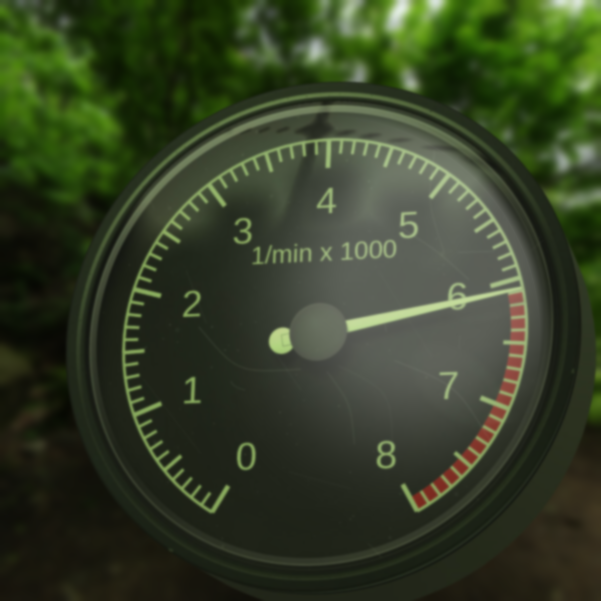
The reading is 6100 rpm
